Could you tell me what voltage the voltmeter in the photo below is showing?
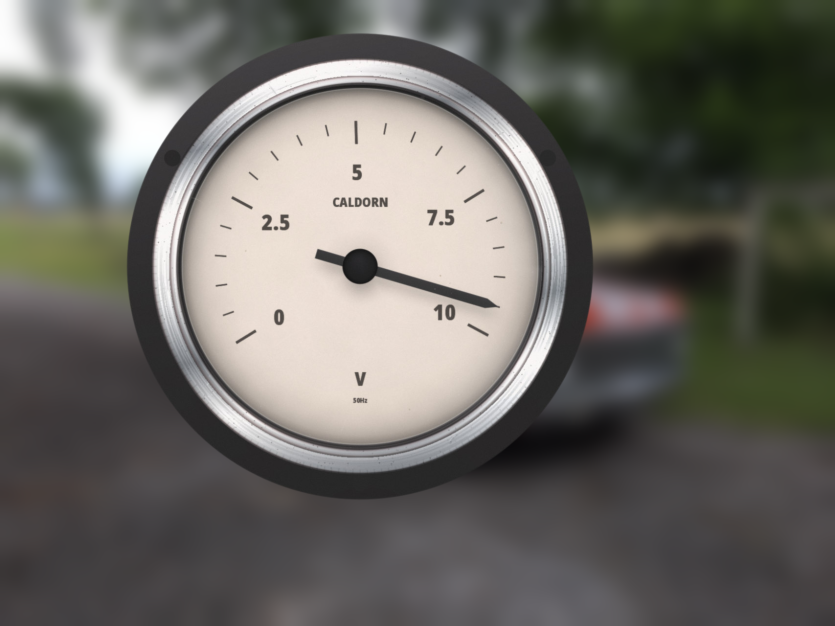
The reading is 9.5 V
